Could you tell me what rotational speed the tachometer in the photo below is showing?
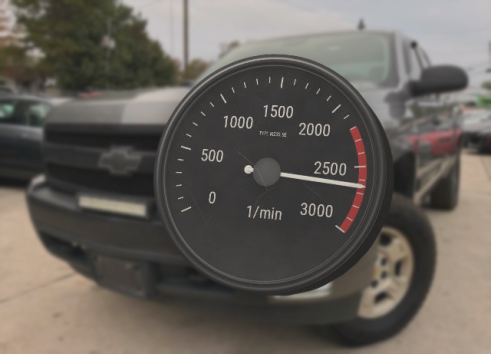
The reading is 2650 rpm
